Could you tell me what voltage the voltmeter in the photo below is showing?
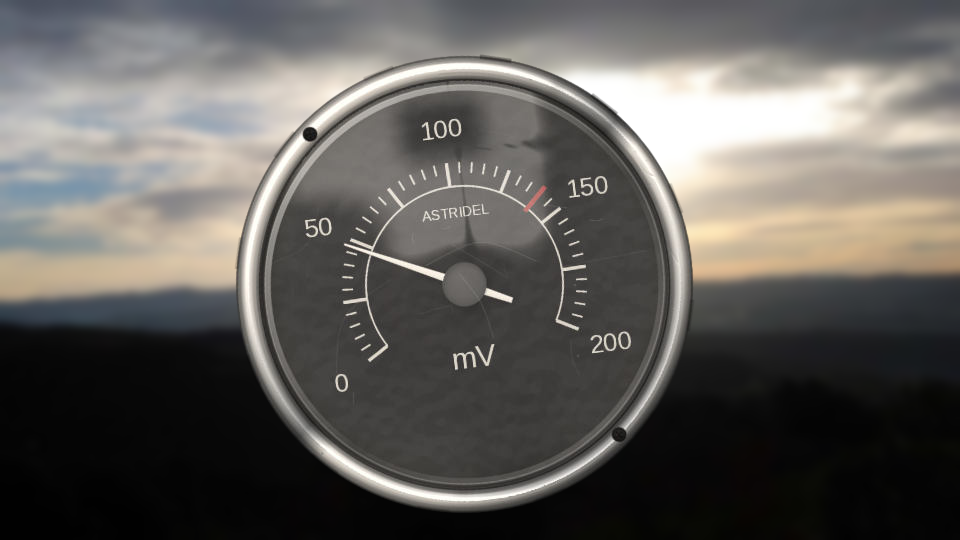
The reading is 47.5 mV
